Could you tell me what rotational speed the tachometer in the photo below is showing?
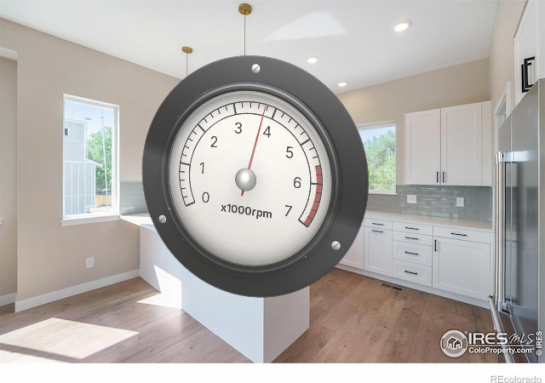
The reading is 3800 rpm
